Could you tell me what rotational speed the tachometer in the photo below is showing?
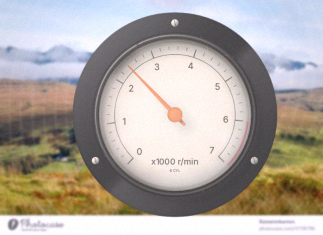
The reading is 2400 rpm
